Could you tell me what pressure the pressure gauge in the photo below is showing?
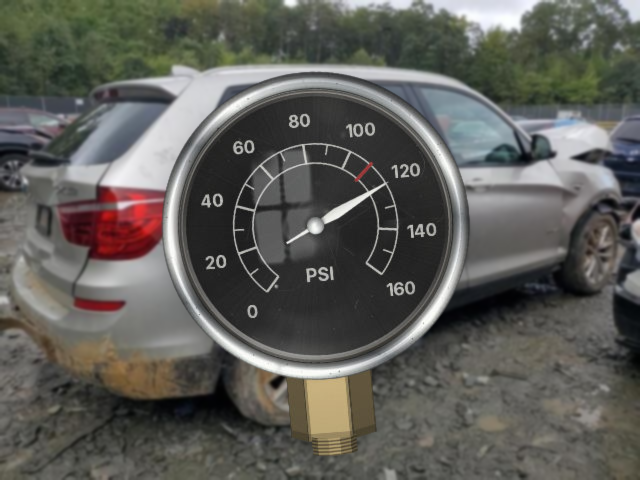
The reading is 120 psi
